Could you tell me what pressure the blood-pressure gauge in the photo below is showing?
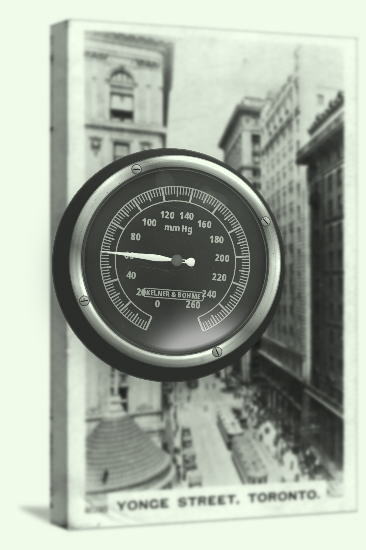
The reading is 60 mmHg
